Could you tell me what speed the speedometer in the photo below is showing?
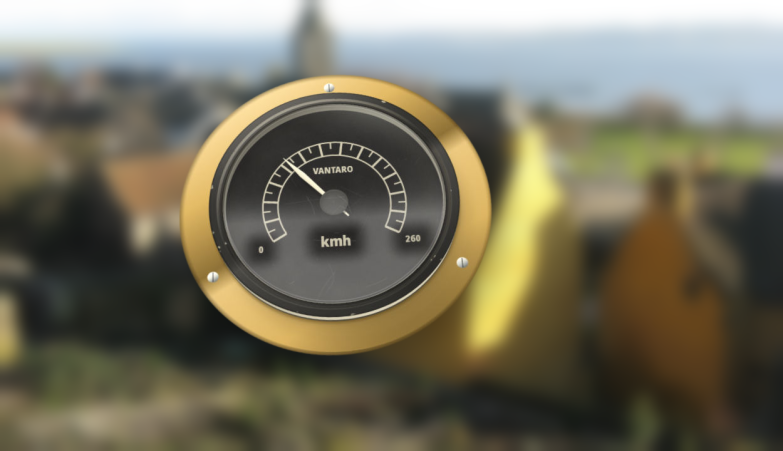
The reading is 85 km/h
